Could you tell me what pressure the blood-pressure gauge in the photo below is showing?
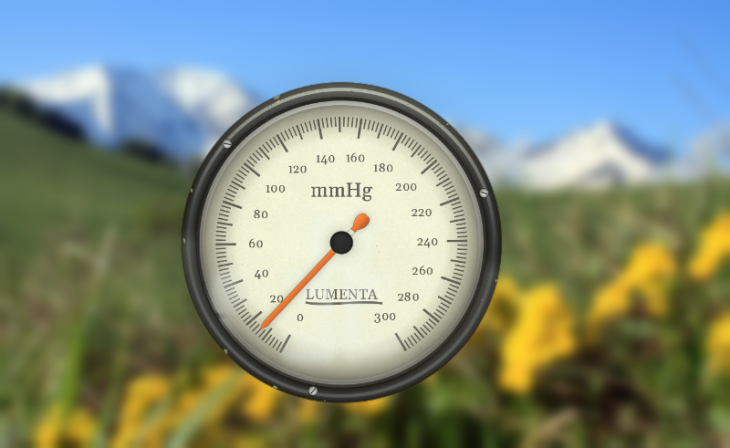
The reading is 14 mmHg
